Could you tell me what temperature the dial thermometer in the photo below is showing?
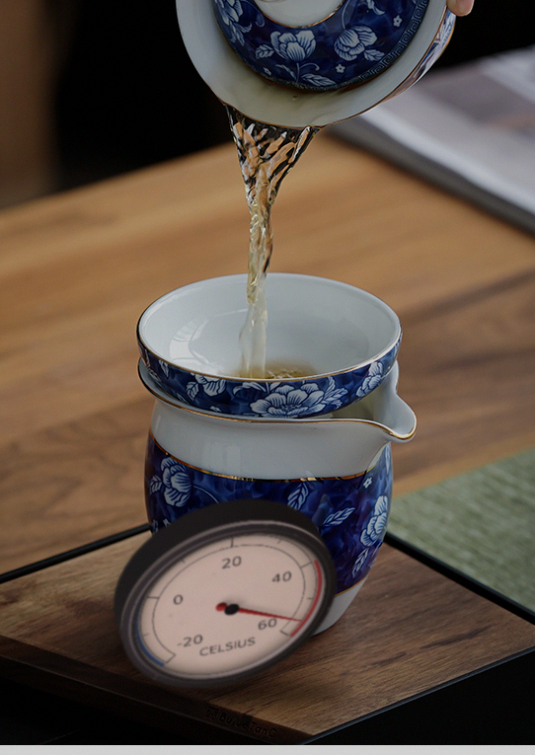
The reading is 55 °C
